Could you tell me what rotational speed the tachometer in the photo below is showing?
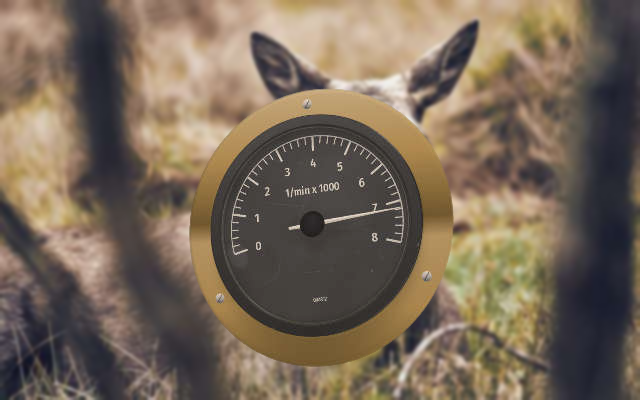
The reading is 7200 rpm
